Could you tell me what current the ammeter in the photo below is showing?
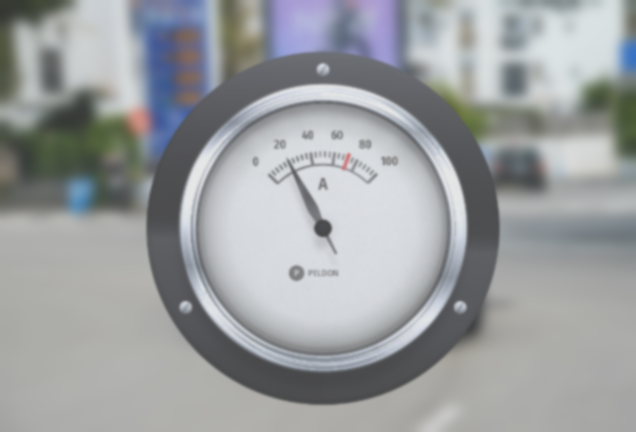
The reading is 20 A
